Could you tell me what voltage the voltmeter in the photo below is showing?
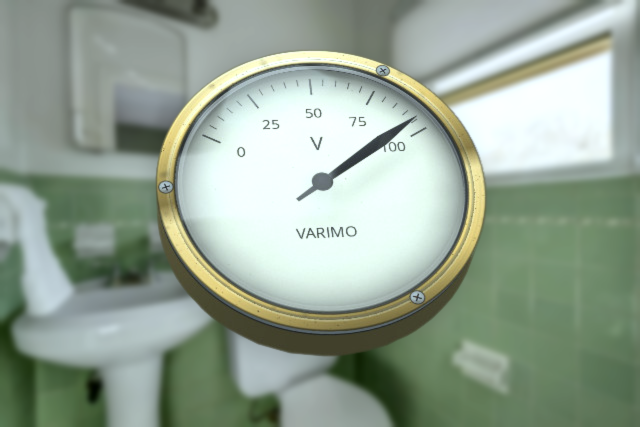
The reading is 95 V
